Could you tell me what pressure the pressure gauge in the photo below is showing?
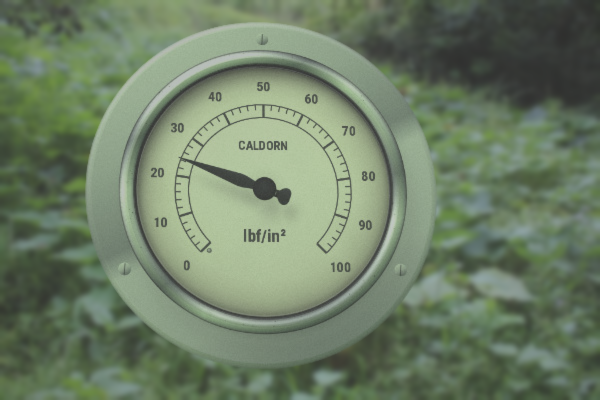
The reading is 24 psi
